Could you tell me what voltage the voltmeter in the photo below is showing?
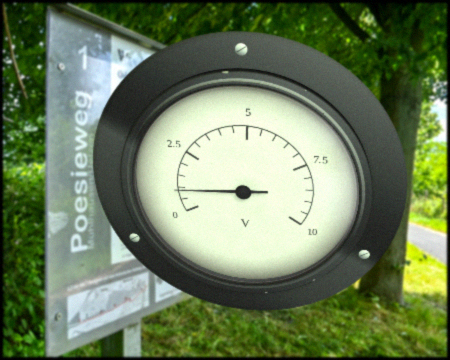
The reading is 1 V
